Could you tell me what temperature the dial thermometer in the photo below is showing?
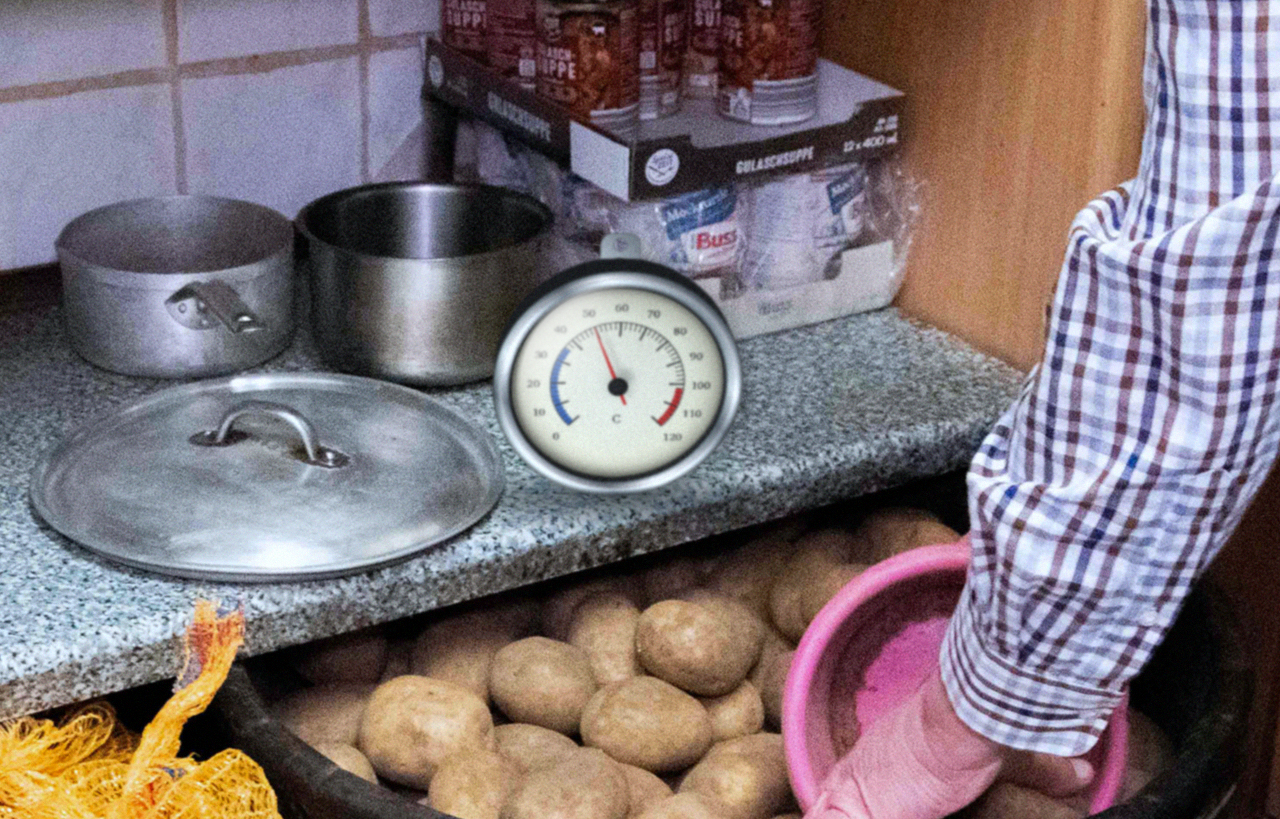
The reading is 50 °C
